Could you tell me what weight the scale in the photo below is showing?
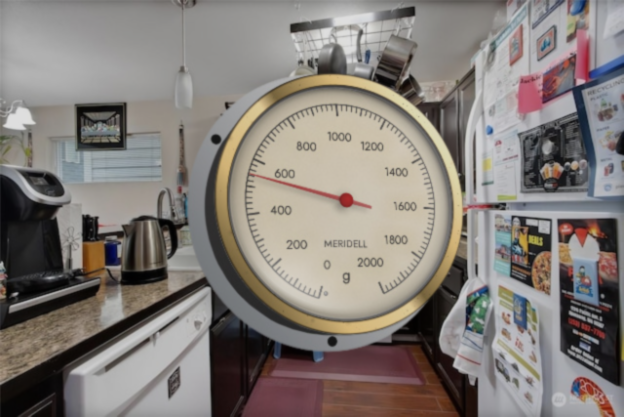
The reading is 540 g
